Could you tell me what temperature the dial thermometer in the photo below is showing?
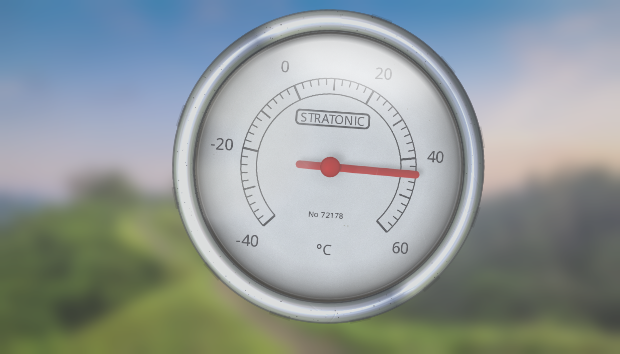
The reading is 44 °C
